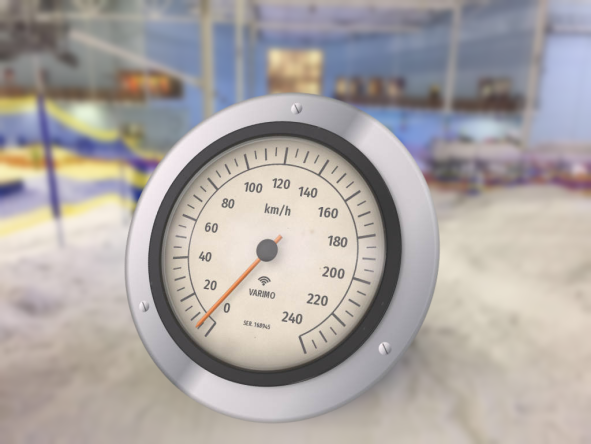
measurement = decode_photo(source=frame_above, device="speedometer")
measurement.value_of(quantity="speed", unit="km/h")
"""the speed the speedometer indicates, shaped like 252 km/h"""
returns 5 km/h
